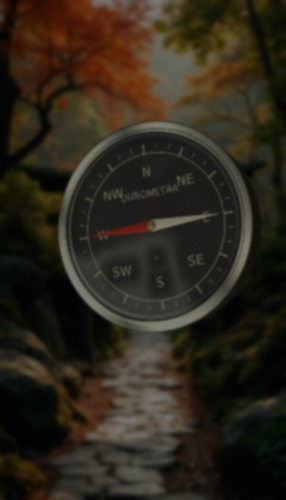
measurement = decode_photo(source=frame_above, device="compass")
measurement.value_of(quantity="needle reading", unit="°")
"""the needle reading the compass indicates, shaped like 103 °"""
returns 270 °
